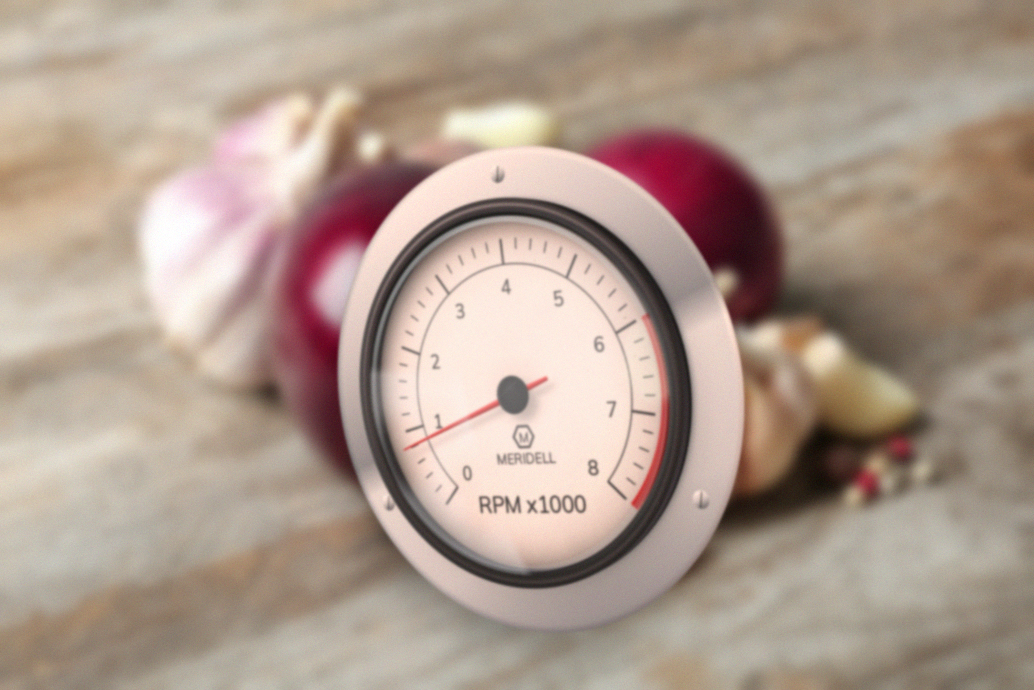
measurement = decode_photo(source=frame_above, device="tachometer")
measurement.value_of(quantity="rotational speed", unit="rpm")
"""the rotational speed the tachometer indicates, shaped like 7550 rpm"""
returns 800 rpm
